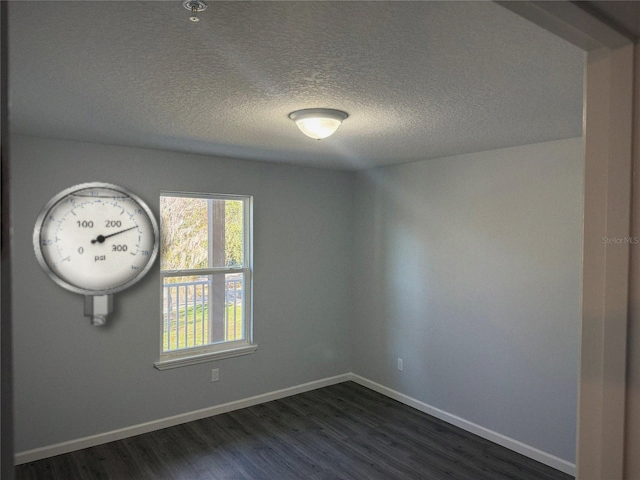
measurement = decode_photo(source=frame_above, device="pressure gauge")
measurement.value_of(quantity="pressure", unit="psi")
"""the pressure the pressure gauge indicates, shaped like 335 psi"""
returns 240 psi
